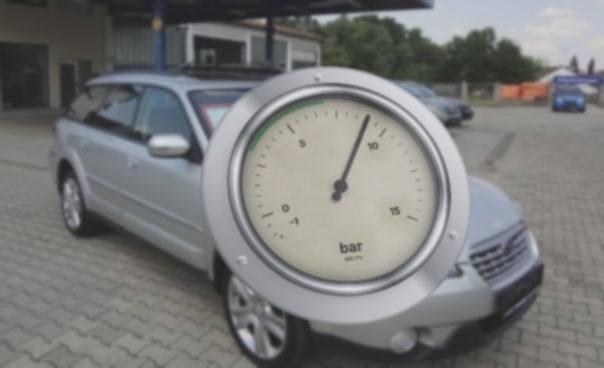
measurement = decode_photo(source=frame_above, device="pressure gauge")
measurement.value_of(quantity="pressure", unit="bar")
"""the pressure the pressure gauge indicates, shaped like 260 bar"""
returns 9 bar
